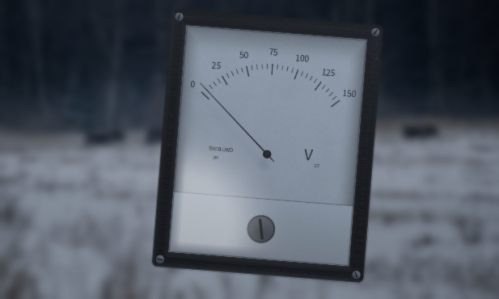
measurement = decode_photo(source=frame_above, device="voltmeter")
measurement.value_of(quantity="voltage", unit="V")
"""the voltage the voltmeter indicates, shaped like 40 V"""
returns 5 V
